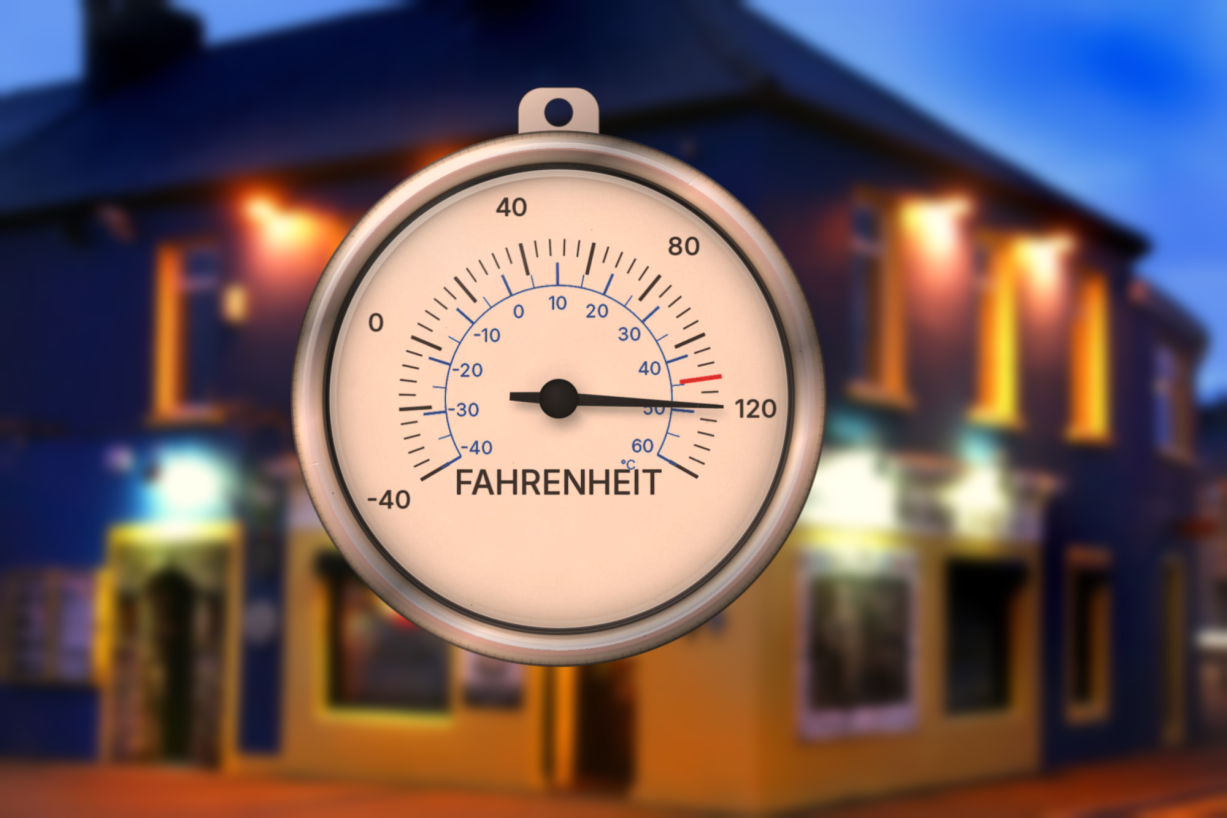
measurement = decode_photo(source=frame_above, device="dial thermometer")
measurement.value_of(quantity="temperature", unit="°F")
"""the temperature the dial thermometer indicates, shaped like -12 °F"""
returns 120 °F
